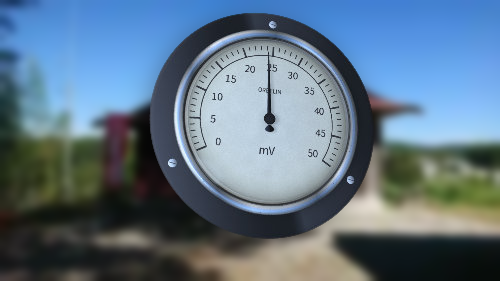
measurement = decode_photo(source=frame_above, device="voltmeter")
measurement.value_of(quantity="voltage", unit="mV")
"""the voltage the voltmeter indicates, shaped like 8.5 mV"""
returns 24 mV
